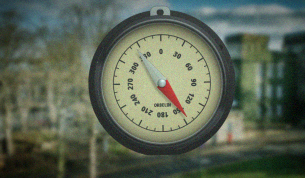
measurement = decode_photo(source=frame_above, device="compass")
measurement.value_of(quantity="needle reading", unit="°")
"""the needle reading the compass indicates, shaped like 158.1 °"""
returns 145 °
